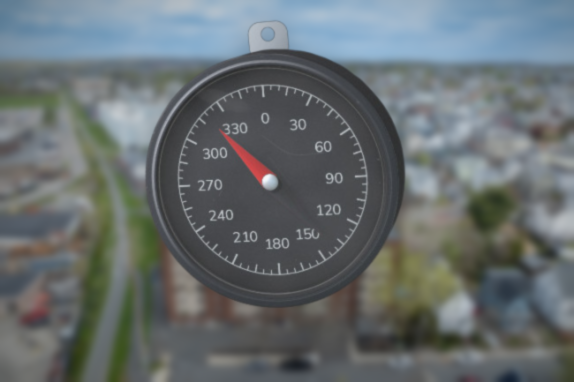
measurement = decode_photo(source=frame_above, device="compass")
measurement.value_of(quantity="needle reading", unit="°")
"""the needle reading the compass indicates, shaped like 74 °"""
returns 320 °
